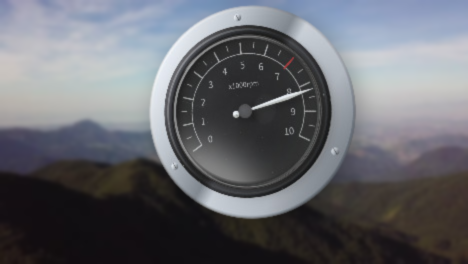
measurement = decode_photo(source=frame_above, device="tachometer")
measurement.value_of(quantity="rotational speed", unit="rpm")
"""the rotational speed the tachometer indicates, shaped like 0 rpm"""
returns 8250 rpm
